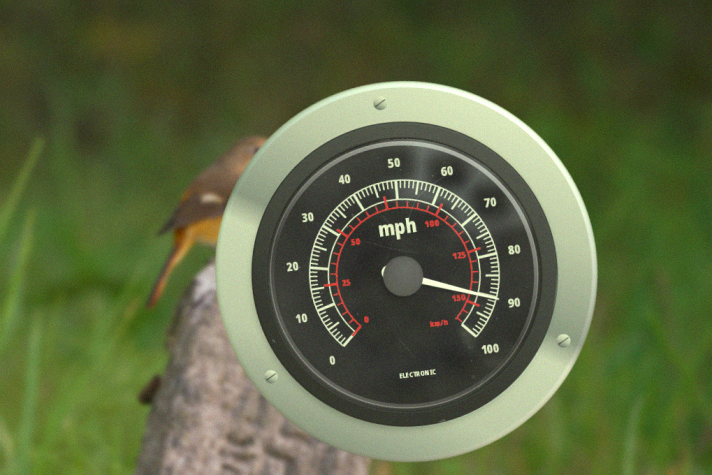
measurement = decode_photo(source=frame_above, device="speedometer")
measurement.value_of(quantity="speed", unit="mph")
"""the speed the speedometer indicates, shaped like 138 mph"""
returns 90 mph
